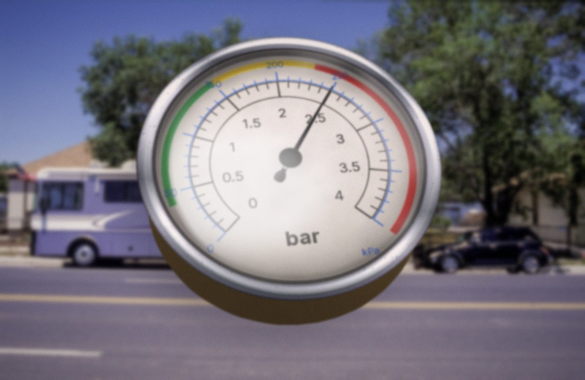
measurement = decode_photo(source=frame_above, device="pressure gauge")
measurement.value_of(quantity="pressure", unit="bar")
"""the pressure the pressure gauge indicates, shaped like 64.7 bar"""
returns 2.5 bar
